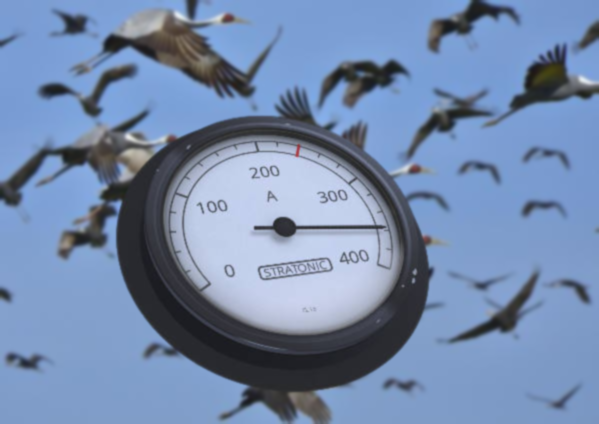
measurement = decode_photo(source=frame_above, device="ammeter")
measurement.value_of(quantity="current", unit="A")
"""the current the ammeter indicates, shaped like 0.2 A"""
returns 360 A
